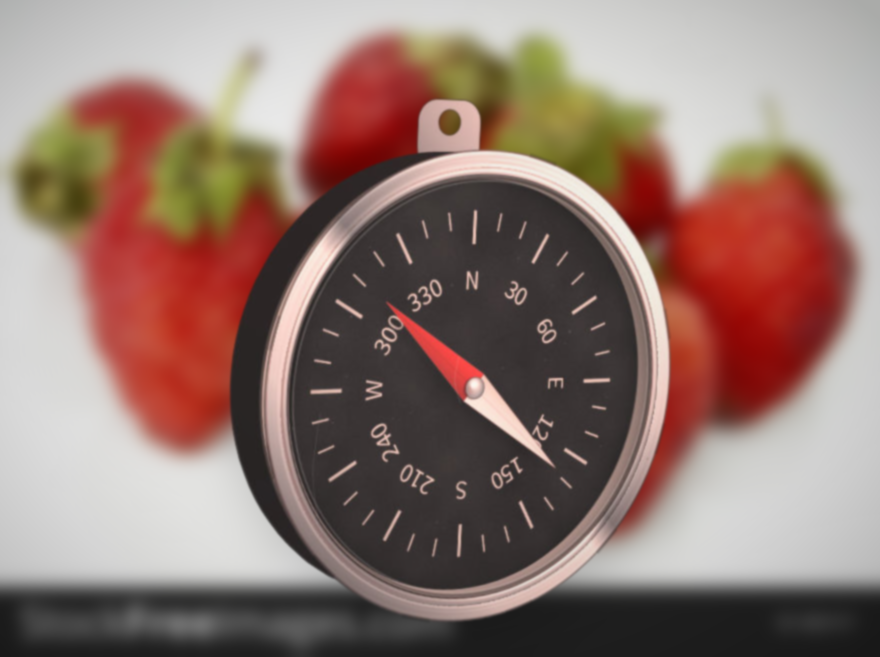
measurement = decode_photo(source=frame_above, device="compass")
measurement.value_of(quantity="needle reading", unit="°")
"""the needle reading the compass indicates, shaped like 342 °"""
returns 310 °
